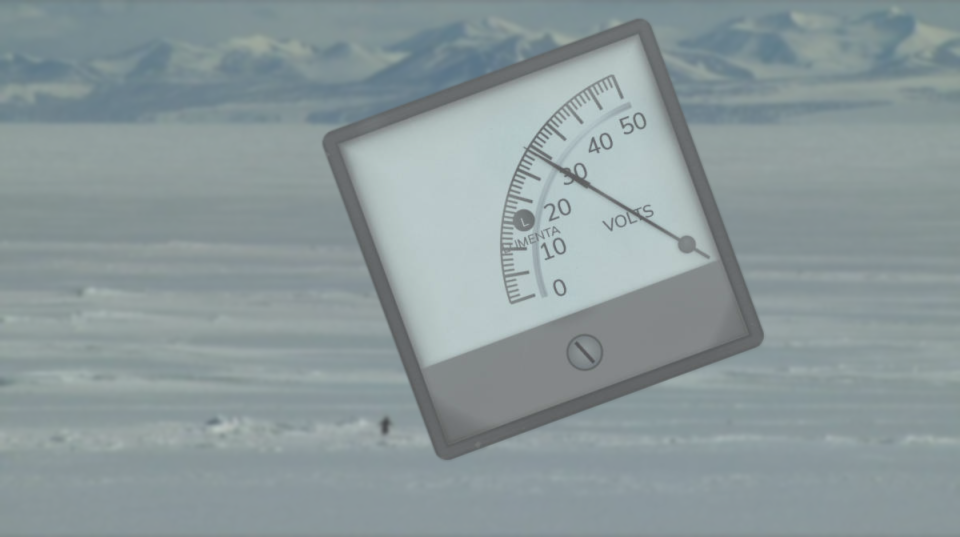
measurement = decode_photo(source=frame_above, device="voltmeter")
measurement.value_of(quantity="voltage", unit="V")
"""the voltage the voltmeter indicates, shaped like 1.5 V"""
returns 29 V
